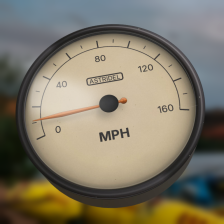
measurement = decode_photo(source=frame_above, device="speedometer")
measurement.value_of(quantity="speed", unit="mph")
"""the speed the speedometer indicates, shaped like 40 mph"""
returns 10 mph
